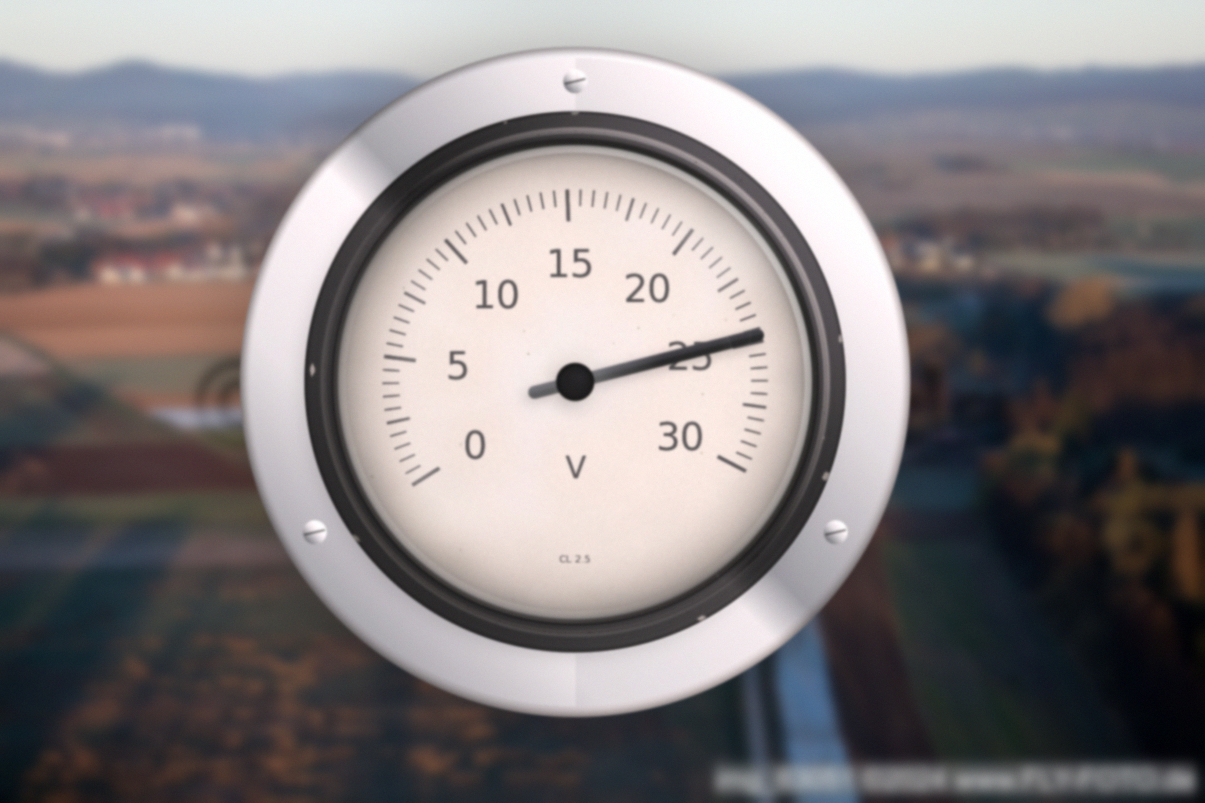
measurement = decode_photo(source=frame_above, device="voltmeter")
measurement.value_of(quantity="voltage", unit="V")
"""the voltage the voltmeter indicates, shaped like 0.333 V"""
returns 24.75 V
